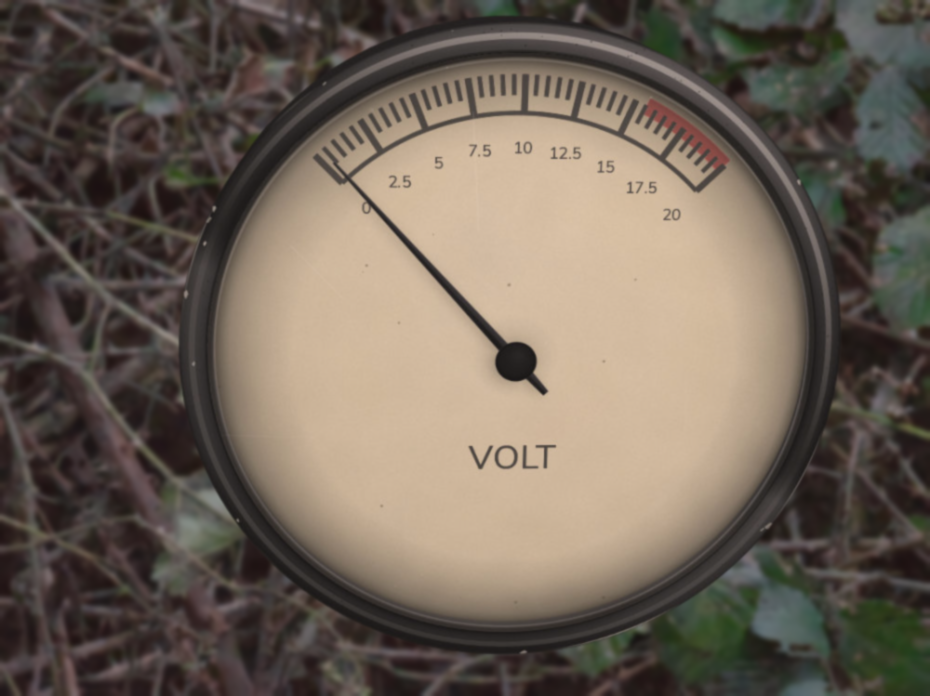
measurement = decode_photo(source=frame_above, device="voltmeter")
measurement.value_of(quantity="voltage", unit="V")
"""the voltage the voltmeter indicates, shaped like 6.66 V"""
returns 0.5 V
